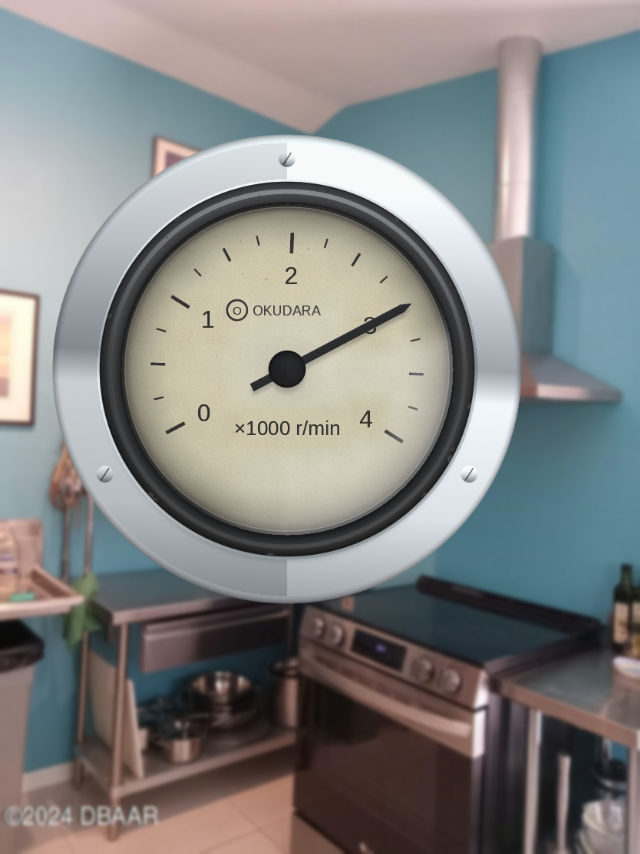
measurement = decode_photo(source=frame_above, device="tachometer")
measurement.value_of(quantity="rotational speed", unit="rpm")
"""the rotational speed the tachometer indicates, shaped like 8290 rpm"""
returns 3000 rpm
